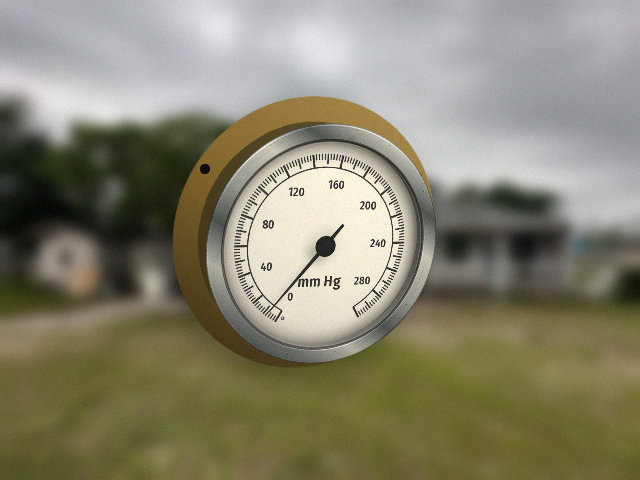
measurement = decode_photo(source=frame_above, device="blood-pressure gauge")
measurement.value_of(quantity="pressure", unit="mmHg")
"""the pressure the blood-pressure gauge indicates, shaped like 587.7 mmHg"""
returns 10 mmHg
